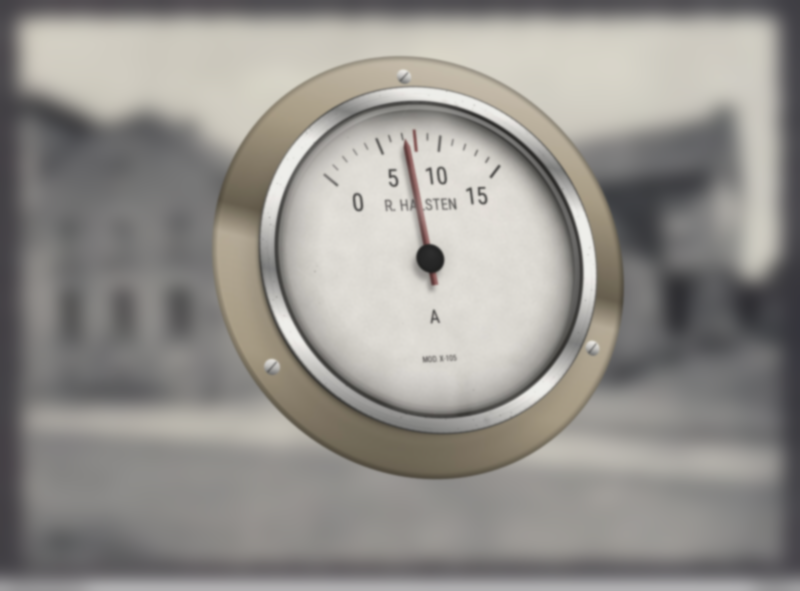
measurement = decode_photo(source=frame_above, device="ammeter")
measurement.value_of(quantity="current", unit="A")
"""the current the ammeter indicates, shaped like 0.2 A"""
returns 7 A
